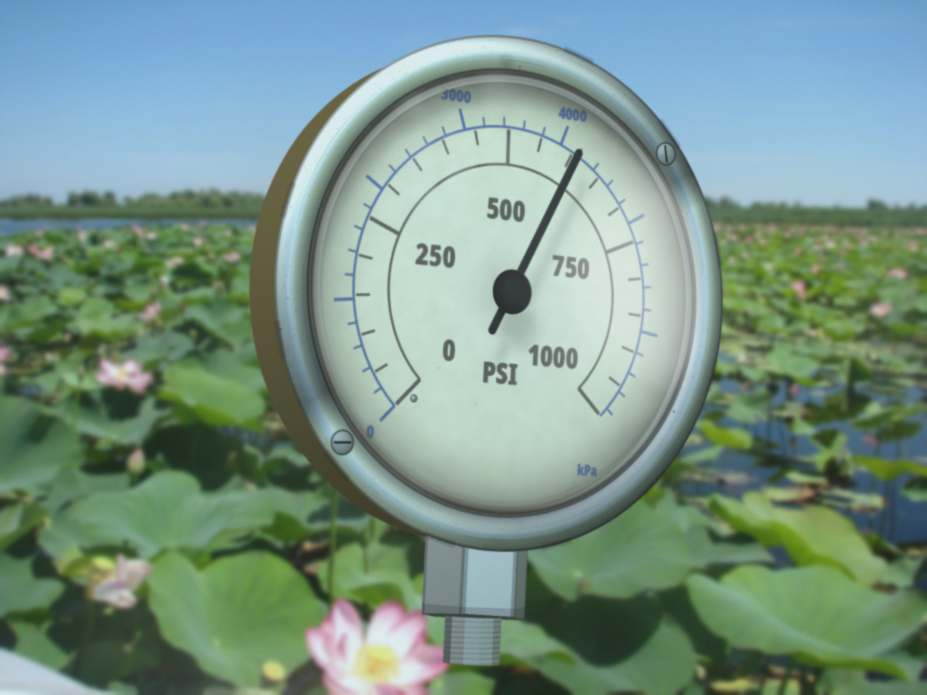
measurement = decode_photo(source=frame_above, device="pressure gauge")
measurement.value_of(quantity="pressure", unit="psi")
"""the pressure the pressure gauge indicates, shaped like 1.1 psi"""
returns 600 psi
